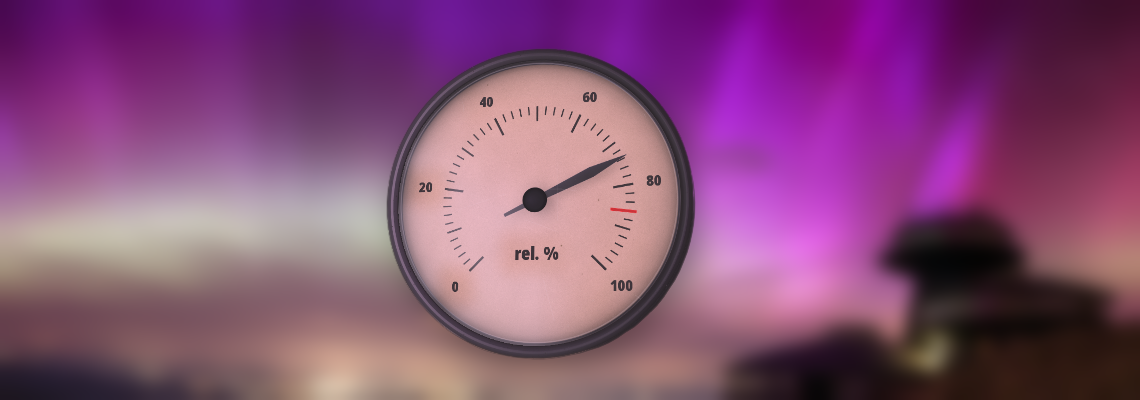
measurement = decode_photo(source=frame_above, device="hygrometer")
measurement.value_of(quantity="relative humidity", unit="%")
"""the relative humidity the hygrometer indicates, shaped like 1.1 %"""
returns 74 %
